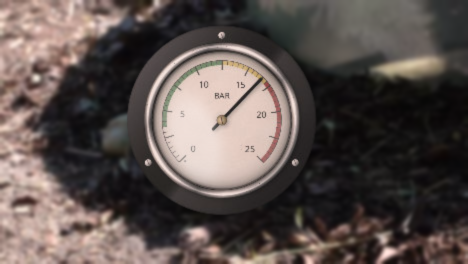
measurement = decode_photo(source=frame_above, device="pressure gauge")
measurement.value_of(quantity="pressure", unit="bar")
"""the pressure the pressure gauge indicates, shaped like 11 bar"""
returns 16.5 bar
